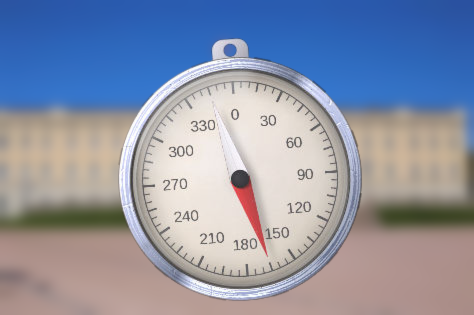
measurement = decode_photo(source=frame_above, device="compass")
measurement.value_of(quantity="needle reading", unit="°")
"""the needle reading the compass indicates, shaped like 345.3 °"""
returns 165 °
